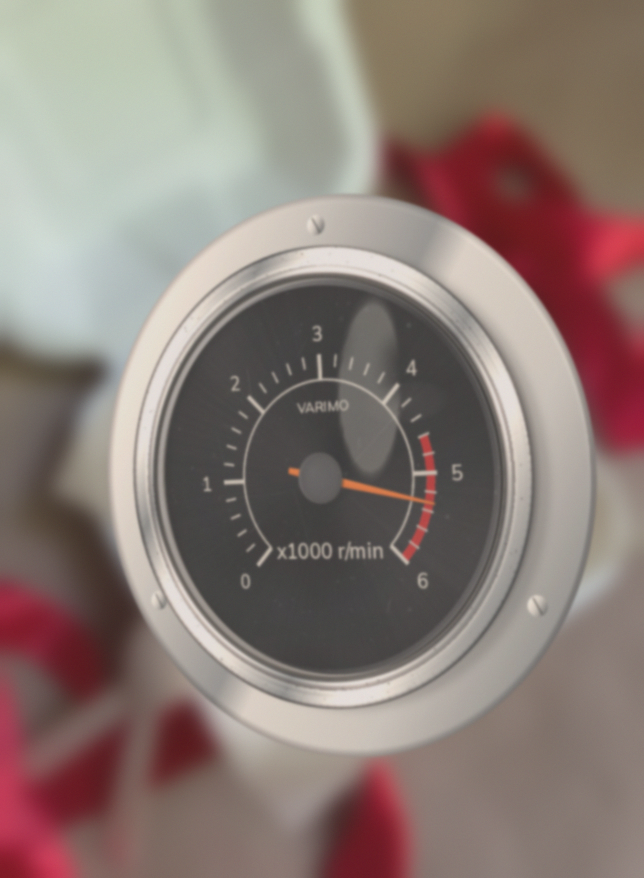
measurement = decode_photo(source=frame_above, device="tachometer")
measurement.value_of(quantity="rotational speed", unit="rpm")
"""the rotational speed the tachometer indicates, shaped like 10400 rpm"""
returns 5300 rpm
